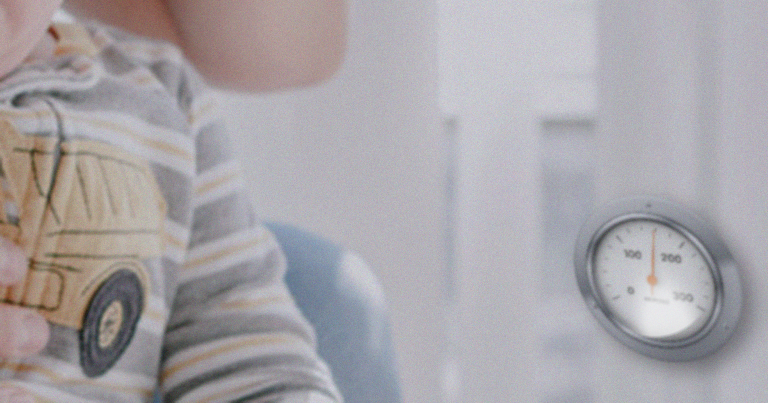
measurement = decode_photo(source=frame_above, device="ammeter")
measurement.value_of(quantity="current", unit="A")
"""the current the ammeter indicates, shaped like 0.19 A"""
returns 160 A
